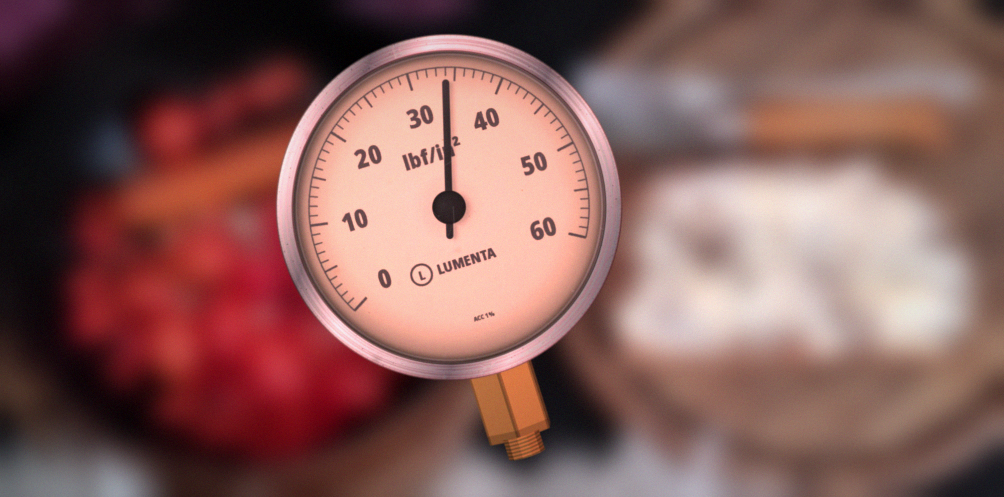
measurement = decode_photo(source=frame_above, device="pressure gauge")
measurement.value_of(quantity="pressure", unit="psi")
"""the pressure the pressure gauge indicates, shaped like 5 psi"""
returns 34 psi
